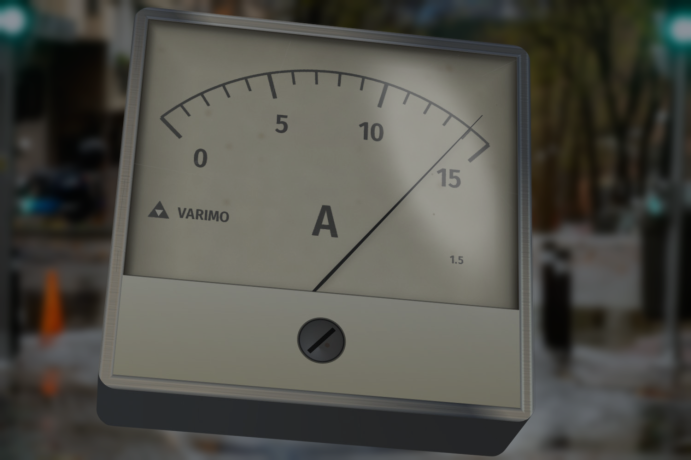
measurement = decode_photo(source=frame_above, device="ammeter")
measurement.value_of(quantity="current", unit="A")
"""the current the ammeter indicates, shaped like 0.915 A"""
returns 14 A
